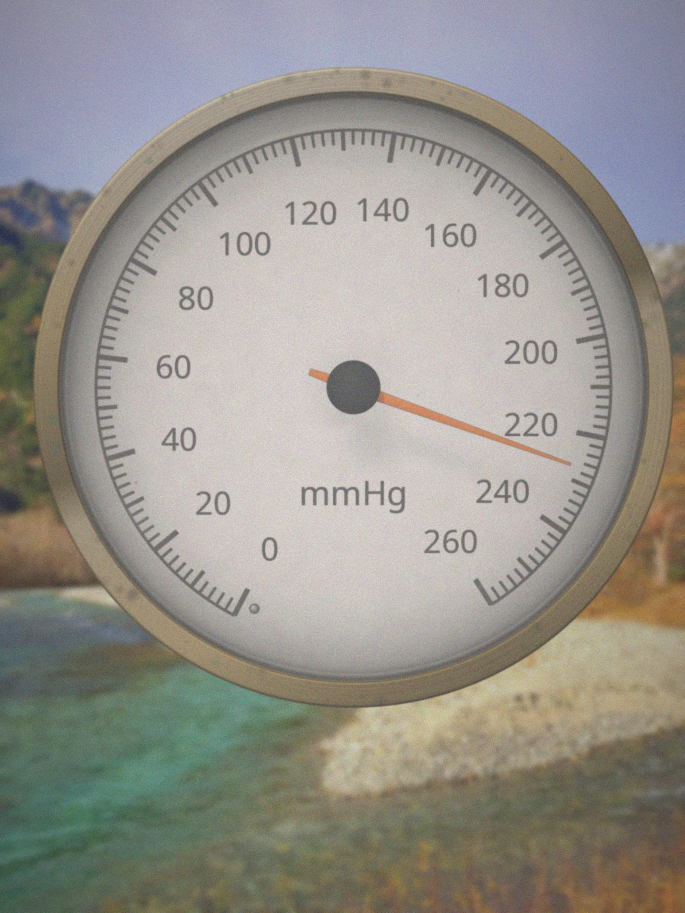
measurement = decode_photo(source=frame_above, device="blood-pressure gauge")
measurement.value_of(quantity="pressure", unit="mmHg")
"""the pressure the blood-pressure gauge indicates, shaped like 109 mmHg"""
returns 227 mmHg
